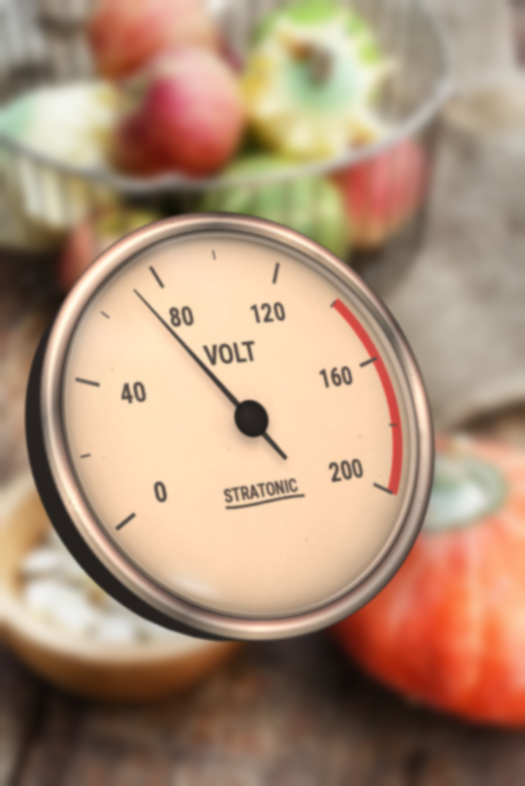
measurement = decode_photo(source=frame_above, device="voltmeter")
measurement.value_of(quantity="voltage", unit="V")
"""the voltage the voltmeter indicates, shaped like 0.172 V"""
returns 70 V
